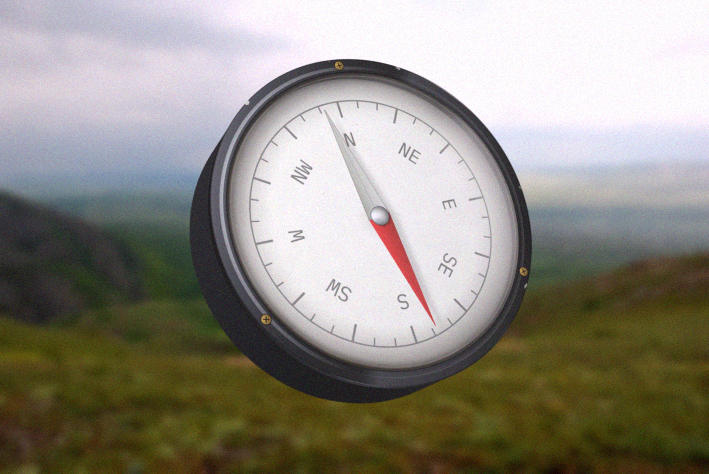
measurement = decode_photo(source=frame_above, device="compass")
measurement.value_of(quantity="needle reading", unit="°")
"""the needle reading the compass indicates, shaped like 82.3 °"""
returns 170 °
